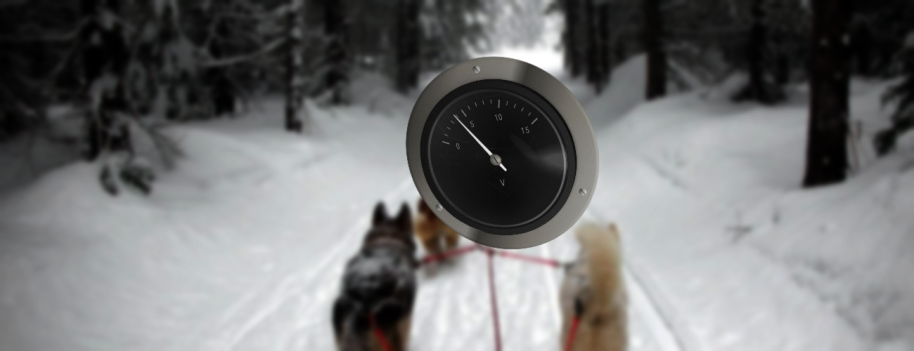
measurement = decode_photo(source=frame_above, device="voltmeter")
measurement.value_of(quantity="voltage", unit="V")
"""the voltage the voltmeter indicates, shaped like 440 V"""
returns 4 V
